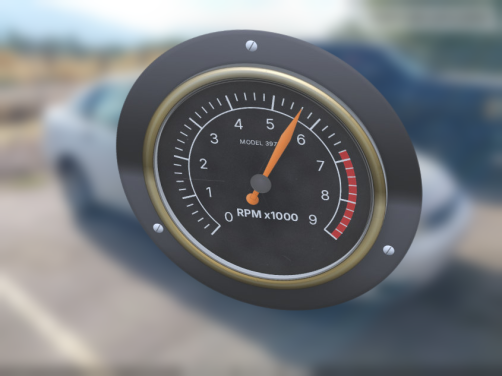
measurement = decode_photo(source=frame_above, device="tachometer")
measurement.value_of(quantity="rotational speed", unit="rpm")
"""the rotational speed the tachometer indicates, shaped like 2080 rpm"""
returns 5600 rpm
